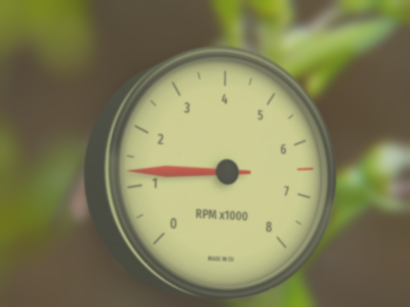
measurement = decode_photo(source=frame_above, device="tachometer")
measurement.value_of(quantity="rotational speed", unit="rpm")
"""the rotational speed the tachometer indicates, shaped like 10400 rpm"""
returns 1250 rpm
